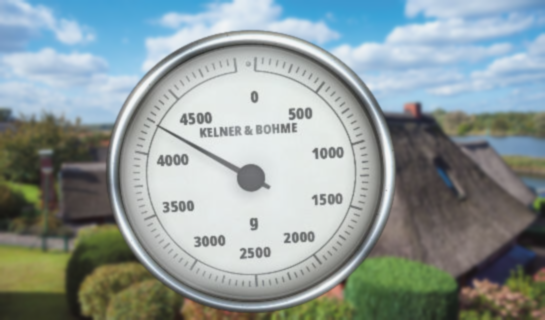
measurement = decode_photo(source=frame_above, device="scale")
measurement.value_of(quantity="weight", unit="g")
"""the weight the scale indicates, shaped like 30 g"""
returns 4250 g
